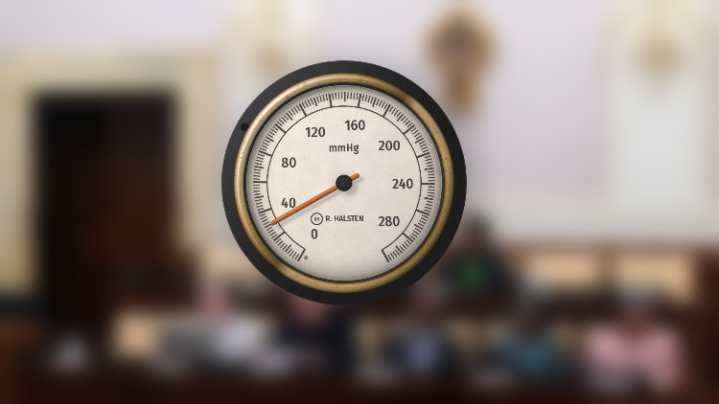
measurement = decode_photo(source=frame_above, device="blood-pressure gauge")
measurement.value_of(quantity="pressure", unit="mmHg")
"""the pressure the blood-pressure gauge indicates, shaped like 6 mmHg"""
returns 30 mmHg
